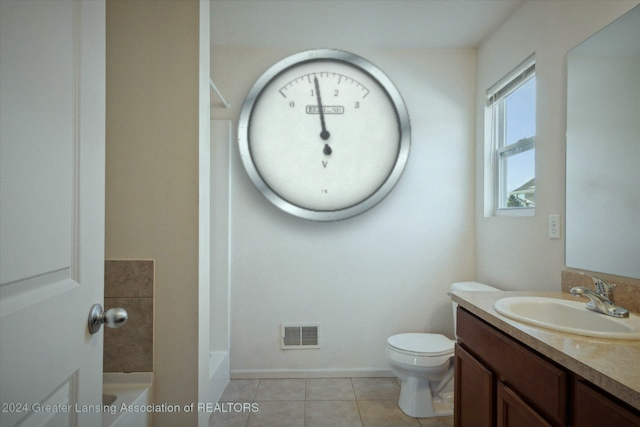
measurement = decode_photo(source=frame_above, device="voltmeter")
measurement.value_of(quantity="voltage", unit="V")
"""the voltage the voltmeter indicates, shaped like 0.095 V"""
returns 1.2 V
